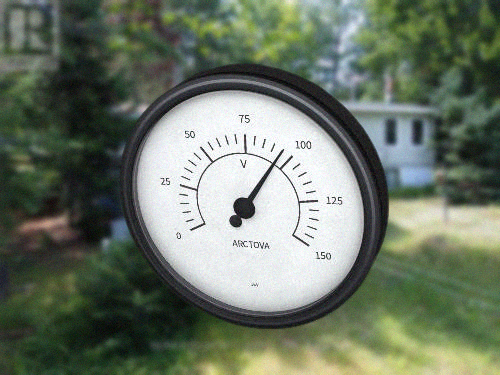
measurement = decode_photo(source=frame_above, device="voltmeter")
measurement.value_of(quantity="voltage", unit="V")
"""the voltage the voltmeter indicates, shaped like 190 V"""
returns 95 V
